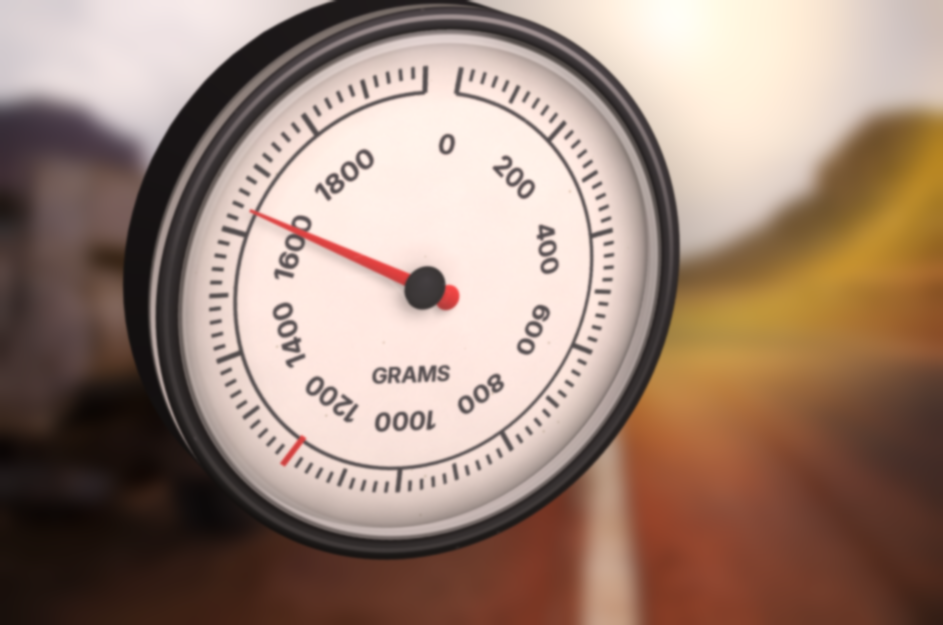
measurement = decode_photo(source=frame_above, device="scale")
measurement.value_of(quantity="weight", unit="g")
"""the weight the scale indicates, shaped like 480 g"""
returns 1640 g
